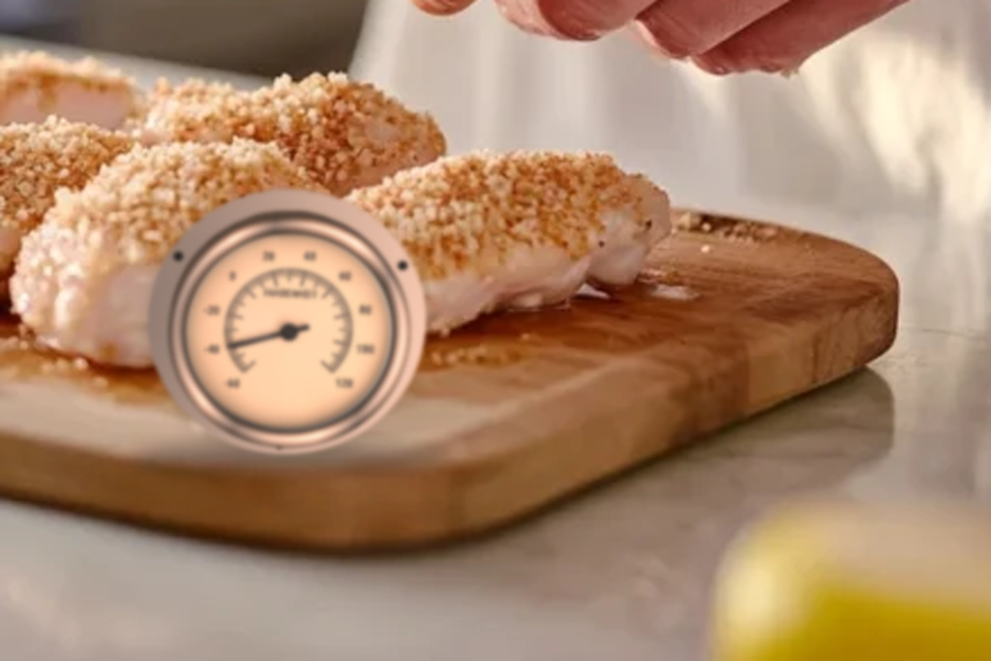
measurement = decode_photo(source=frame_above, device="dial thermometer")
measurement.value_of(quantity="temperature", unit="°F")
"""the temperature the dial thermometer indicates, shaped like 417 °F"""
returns -40 °F
